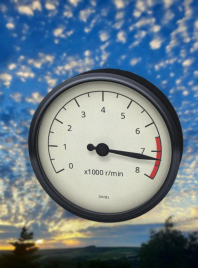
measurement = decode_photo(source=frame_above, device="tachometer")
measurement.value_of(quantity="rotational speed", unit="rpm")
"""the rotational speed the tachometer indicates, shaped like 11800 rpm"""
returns 7250 rpm
